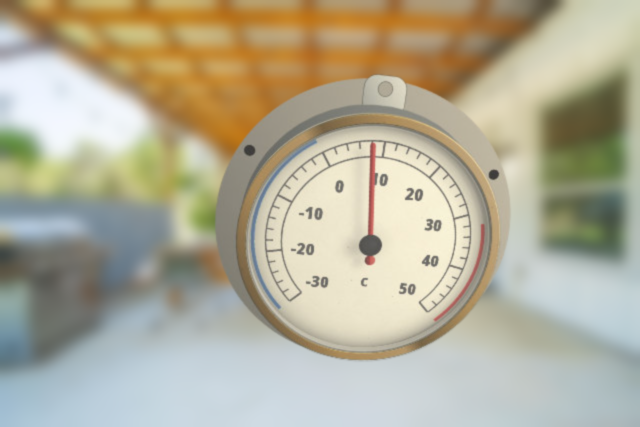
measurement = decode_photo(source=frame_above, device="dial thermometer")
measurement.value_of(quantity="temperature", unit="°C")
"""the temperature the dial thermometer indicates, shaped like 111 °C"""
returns 8 °C
